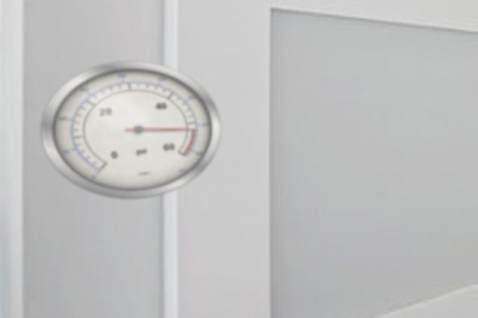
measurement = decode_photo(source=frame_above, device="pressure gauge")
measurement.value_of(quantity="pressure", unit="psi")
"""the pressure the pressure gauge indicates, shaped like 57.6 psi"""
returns 52 psi
